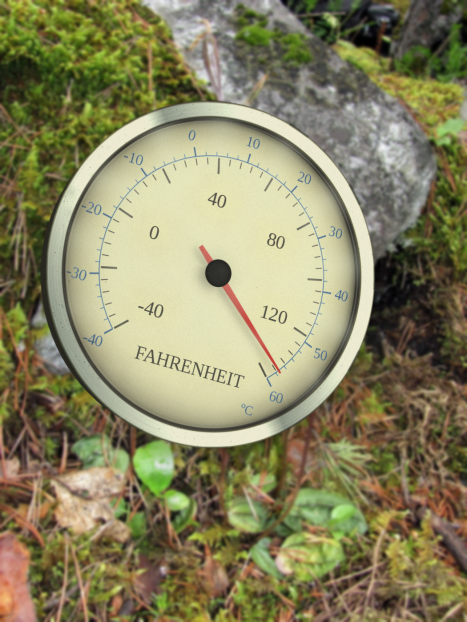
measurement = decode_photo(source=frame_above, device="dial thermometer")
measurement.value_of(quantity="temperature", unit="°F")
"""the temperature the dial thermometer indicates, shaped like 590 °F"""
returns 136 °F
